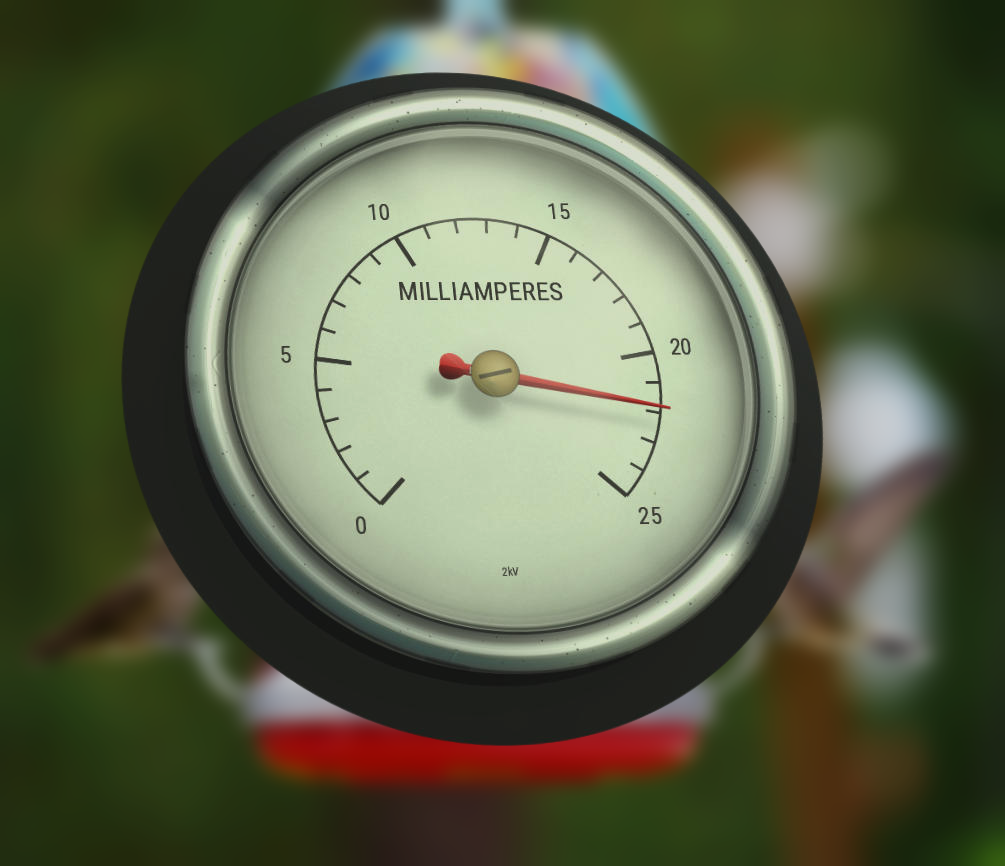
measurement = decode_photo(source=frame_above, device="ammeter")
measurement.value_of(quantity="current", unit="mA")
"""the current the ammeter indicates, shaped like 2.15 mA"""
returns 22 mA
